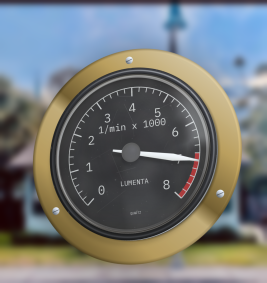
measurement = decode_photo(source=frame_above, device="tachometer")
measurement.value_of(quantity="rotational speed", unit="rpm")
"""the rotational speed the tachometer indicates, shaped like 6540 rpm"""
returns 7000 rpm
